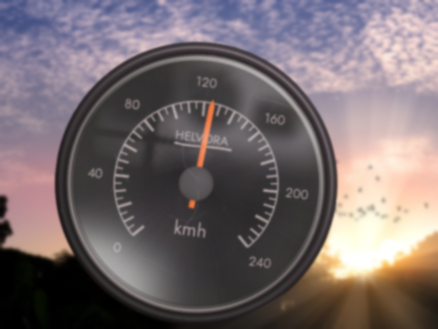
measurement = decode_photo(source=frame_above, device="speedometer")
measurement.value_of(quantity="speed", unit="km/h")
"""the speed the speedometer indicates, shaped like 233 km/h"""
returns 125 km/h
